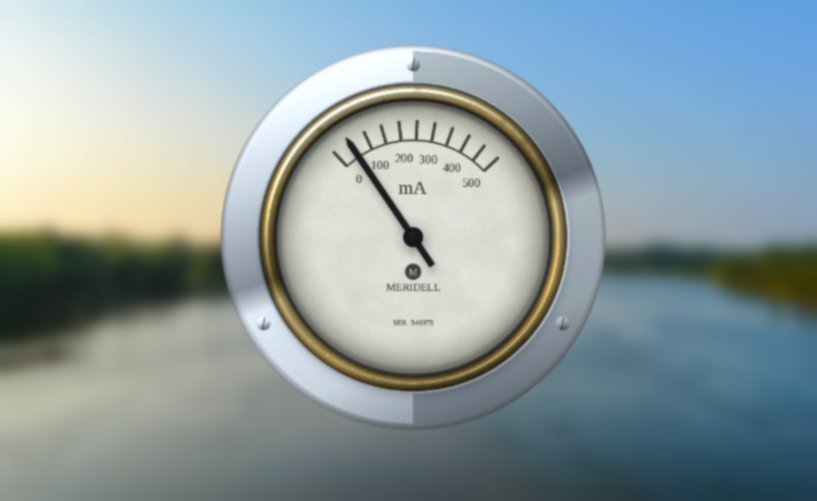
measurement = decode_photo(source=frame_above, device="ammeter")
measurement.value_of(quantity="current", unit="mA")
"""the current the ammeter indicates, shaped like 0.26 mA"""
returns 50 mA
